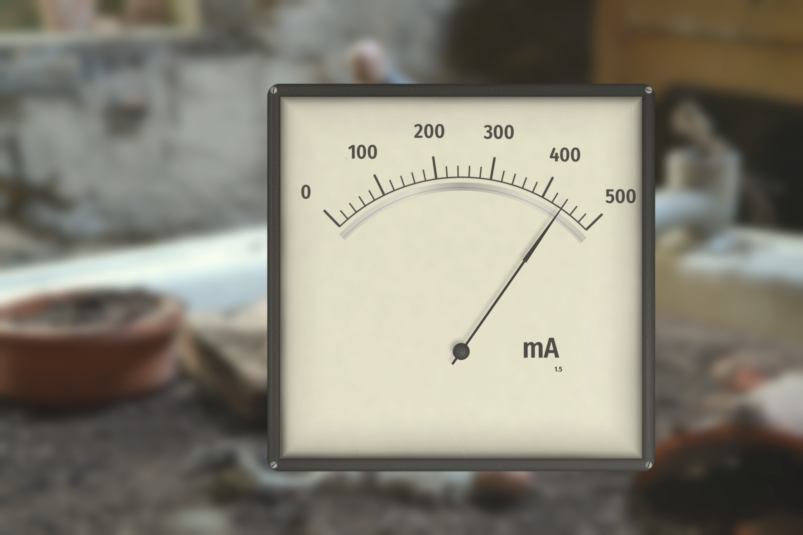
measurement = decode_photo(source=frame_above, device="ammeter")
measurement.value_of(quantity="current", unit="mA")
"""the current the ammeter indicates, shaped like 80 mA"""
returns 440 mA
